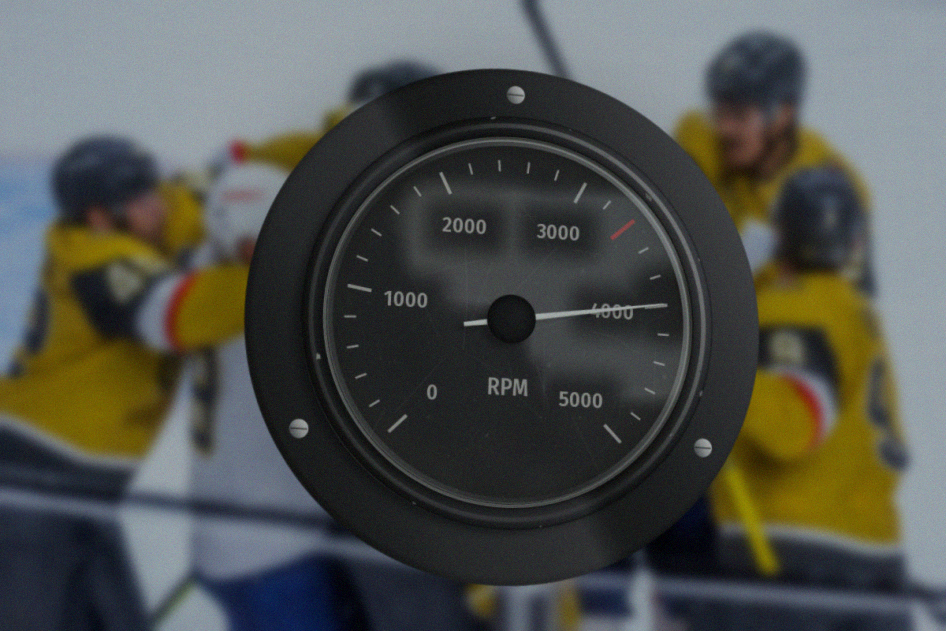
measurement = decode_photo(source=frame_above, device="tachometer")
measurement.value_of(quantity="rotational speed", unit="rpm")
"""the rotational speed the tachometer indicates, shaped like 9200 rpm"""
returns 4000 rpm
